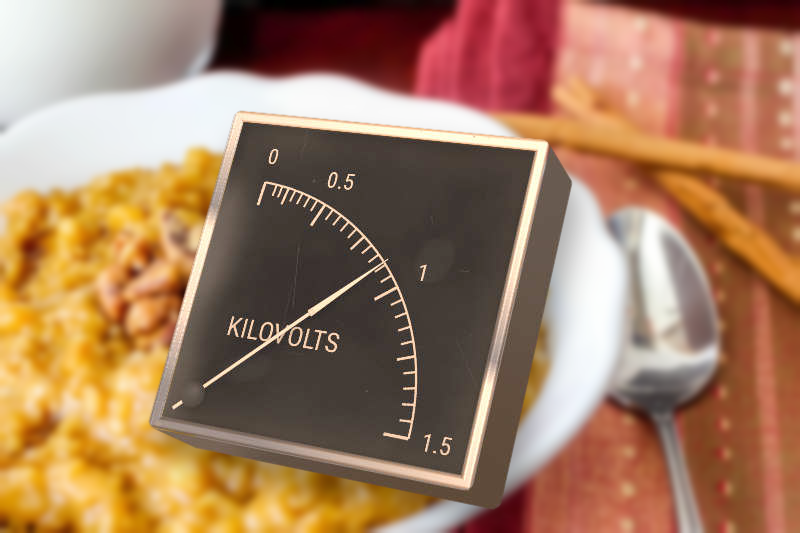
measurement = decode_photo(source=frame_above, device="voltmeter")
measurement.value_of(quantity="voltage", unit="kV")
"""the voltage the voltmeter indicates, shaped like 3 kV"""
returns 0.9 kV
